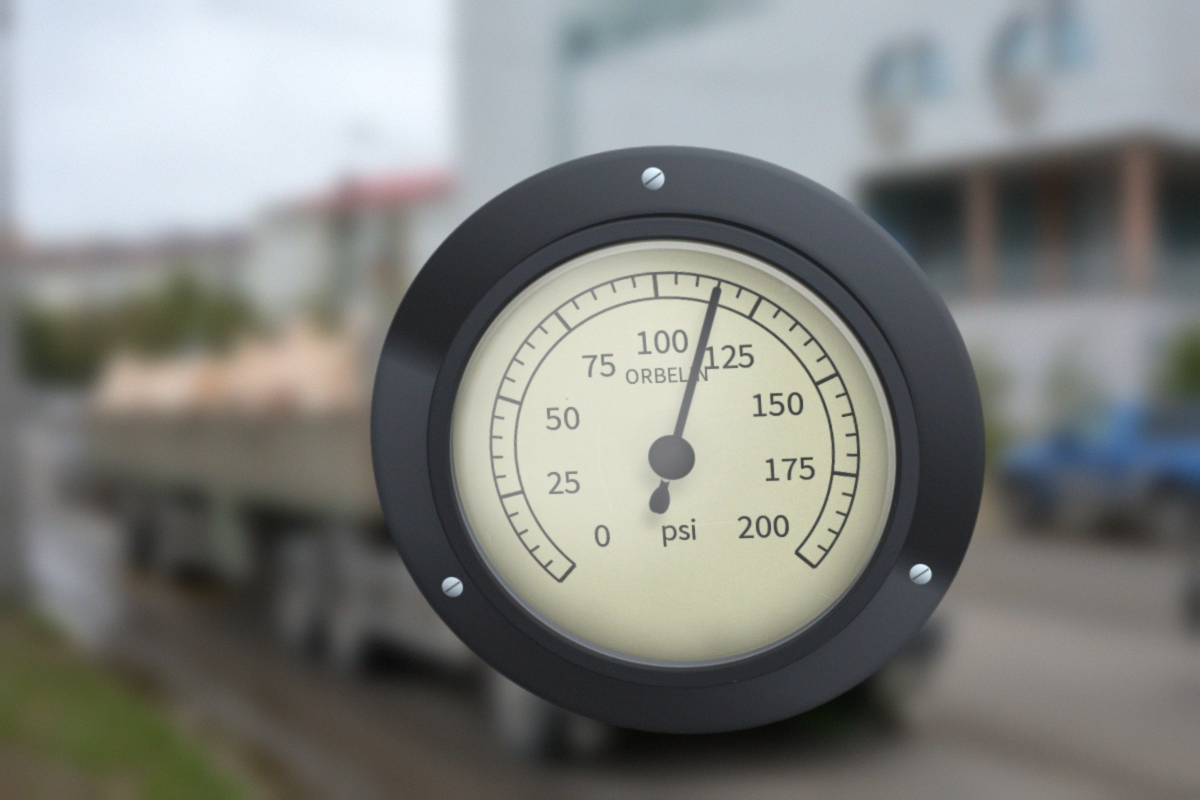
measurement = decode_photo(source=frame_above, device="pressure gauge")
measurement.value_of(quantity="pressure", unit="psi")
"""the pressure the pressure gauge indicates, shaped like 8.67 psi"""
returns 115 psi
